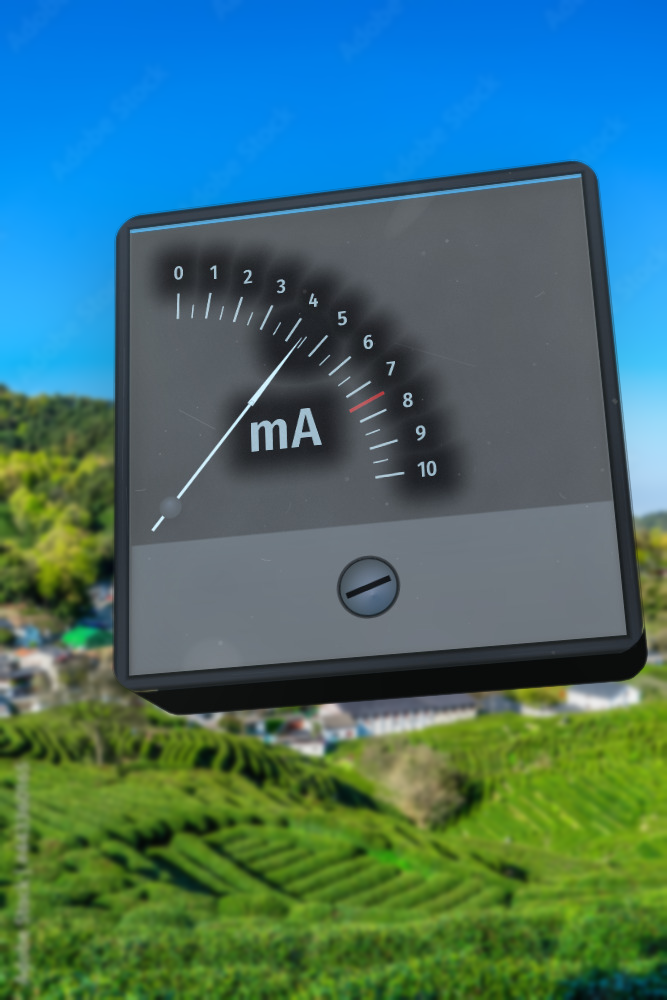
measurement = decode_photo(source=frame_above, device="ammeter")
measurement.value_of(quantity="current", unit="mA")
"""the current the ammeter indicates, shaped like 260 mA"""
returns 4.5 mA
